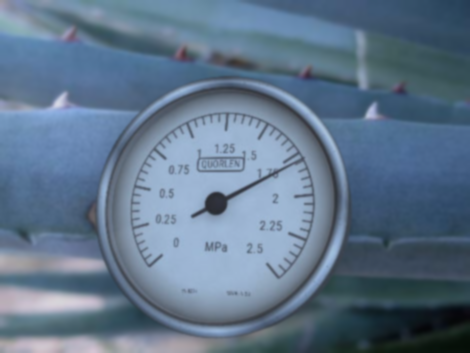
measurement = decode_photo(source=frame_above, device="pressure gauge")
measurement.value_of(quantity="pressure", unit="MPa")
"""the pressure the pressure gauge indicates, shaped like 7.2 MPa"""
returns 1.8 MPa
